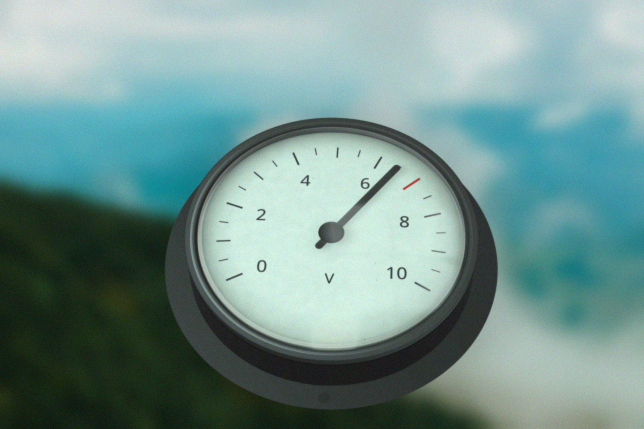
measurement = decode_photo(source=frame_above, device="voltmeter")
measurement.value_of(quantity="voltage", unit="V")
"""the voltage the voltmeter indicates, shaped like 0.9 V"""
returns 6.5 V
